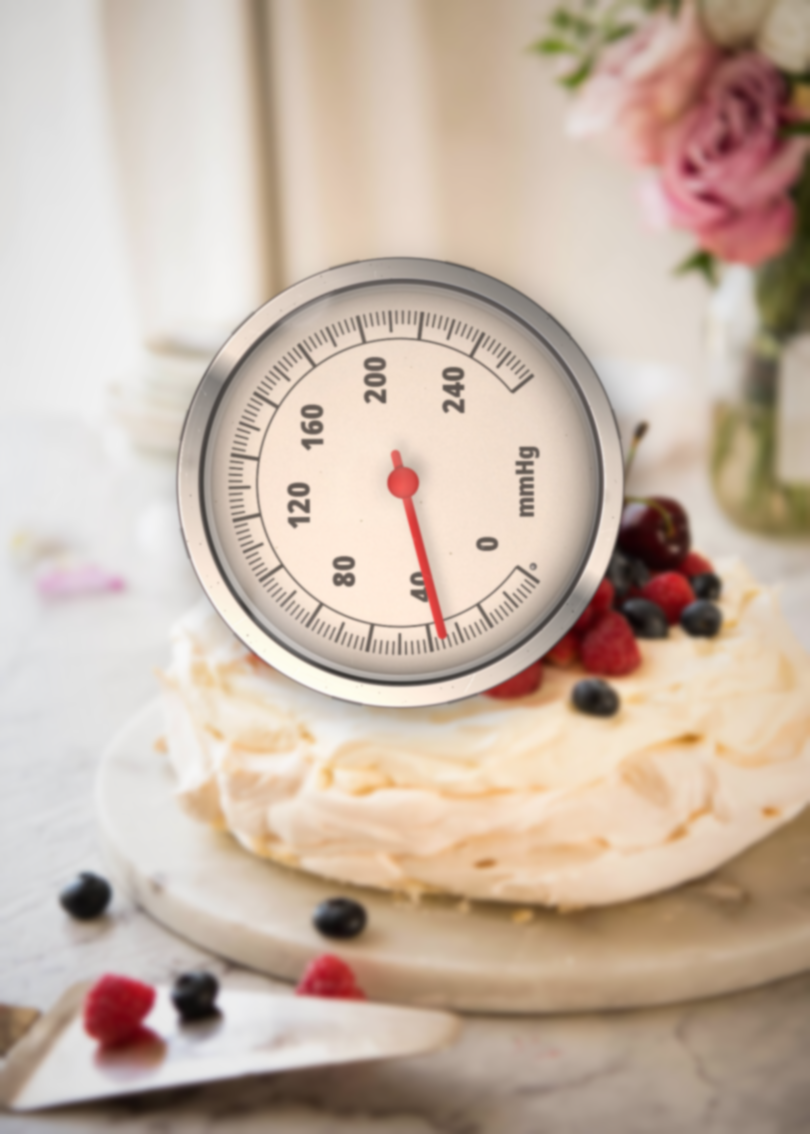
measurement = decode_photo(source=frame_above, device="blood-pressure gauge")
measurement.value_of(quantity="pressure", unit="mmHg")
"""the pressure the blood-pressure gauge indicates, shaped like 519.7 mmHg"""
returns 36 mmHg
